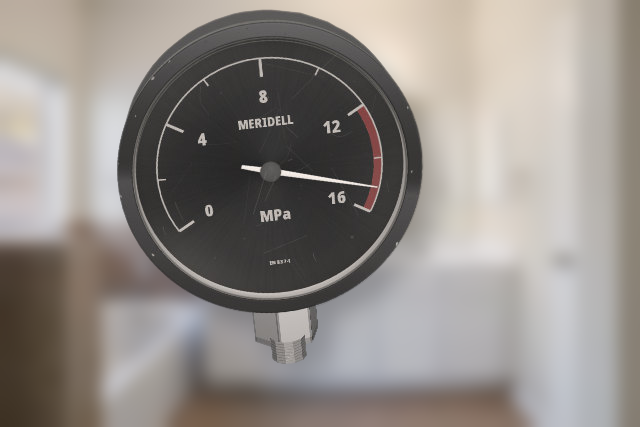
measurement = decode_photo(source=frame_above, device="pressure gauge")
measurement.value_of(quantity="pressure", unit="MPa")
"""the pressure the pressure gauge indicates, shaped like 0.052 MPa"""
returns 15 MPa
